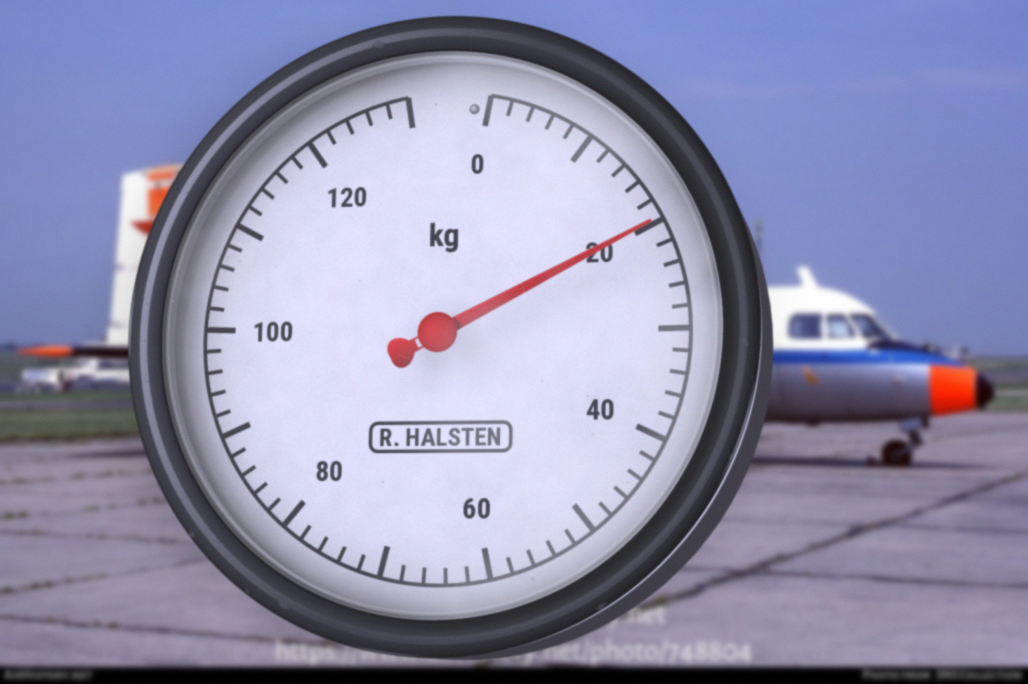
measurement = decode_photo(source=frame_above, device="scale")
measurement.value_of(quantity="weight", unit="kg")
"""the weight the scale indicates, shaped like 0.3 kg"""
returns 20 kg
